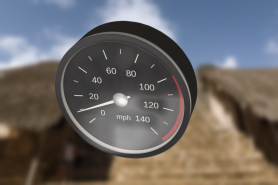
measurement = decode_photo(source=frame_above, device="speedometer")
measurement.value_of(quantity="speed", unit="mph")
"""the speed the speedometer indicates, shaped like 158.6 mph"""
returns 10 mph
